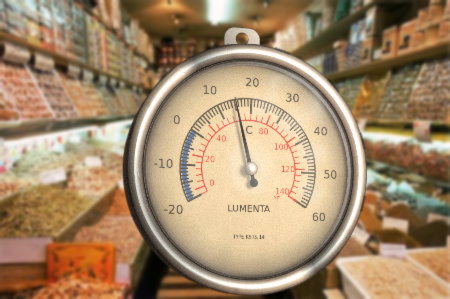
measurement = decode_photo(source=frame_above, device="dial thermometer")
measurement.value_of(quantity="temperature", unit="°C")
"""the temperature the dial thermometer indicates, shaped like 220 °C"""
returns 15 °C
